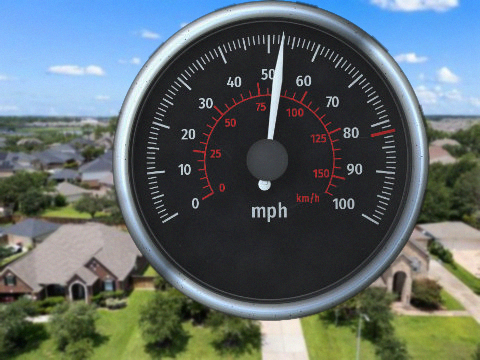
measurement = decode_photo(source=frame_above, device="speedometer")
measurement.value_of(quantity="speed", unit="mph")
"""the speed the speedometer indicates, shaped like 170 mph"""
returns 53 mph
